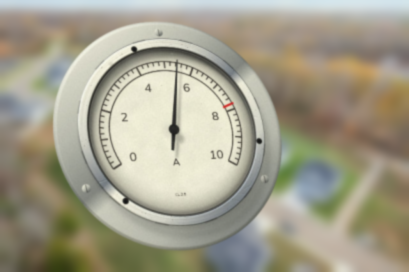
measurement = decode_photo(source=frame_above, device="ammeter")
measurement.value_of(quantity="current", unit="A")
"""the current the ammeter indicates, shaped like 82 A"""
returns 5.4 A
